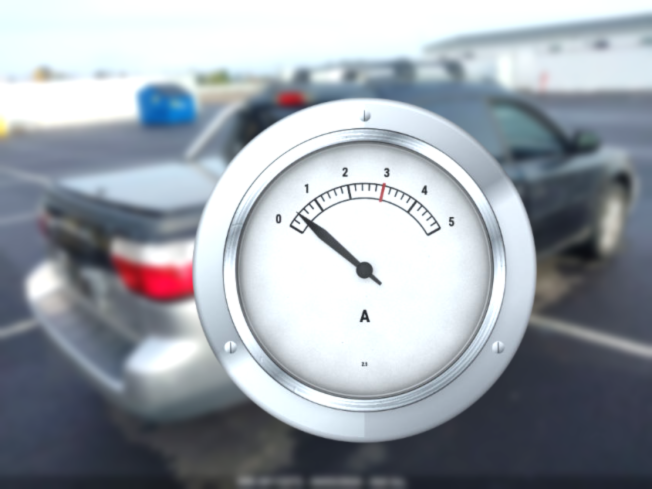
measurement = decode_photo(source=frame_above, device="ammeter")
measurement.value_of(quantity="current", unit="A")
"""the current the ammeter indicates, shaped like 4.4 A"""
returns 0.4 A
